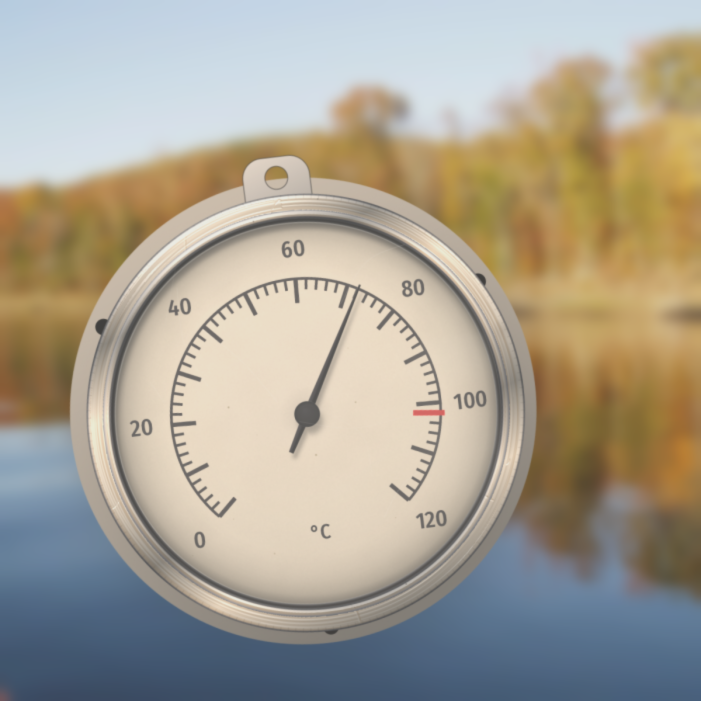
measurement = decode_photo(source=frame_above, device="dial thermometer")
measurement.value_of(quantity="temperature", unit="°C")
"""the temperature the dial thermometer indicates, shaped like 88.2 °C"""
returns 72 °C
